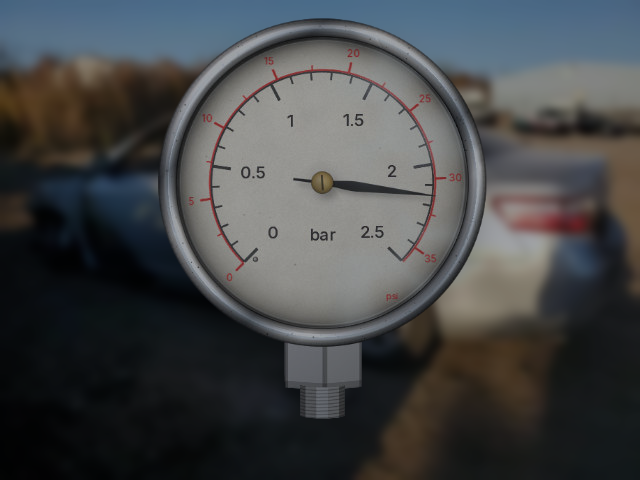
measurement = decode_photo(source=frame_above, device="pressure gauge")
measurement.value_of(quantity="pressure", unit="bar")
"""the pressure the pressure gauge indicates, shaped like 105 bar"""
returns 2.15 bar
